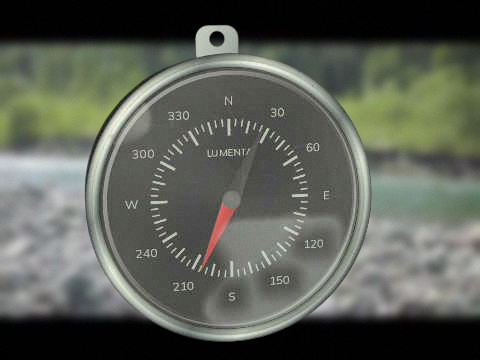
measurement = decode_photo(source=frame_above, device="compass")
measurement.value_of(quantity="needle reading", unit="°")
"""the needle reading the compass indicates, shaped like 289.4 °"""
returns 205 °
